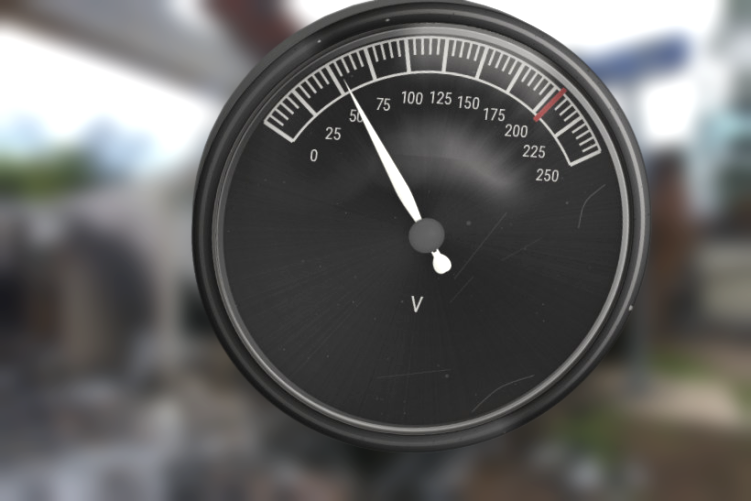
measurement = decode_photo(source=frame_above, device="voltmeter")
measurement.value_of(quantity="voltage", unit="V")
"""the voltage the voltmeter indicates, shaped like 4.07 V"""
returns 55 V
